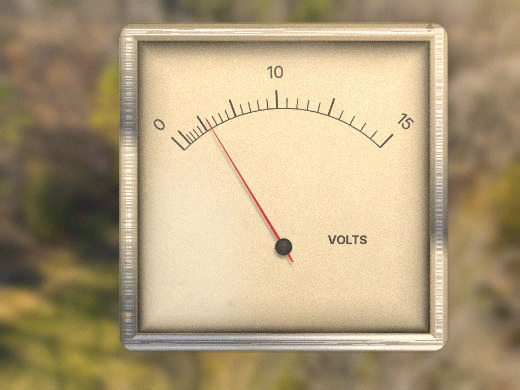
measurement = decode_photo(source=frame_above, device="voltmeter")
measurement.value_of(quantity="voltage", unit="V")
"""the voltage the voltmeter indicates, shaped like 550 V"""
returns 5.5 V
